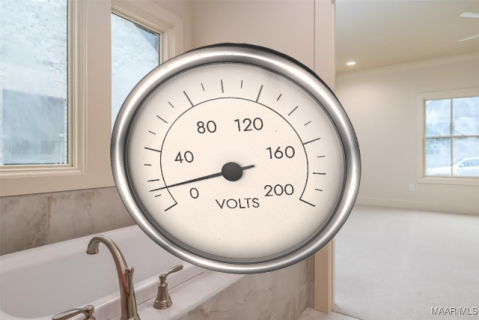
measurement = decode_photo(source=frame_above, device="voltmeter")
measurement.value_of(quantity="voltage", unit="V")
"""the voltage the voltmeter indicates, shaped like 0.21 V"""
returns 15 V
